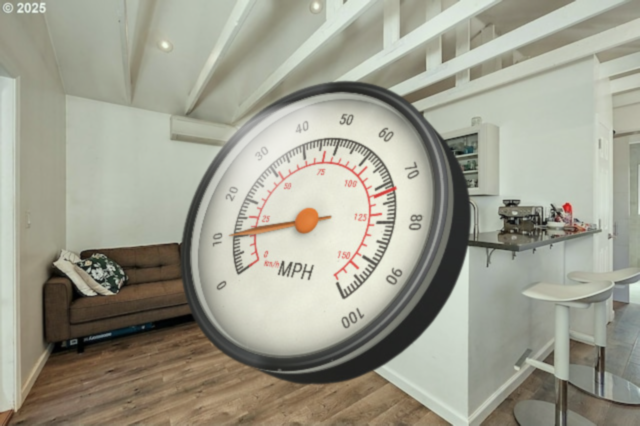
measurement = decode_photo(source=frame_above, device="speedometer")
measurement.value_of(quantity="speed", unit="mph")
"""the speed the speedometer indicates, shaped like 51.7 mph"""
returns 10 mph
